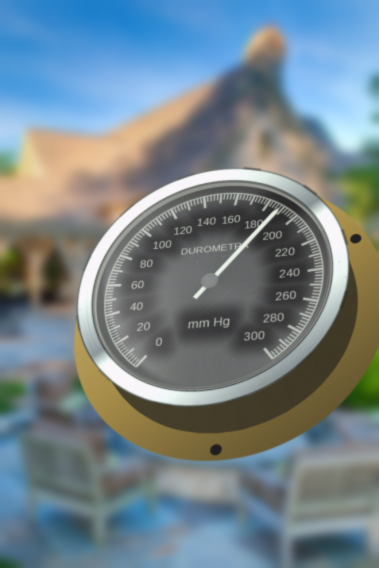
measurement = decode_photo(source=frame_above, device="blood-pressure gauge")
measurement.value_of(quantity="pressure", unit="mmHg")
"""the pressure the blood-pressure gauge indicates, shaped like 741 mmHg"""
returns 190 mmHg
